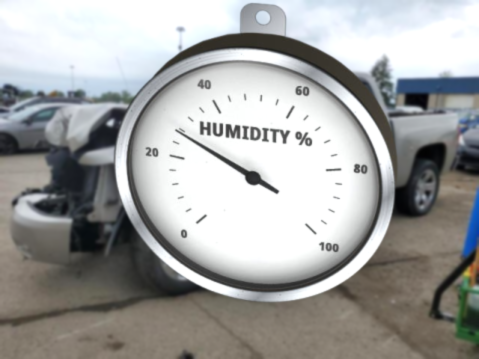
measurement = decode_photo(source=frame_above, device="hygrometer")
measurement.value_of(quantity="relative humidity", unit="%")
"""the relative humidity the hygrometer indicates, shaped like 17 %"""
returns 28 %
